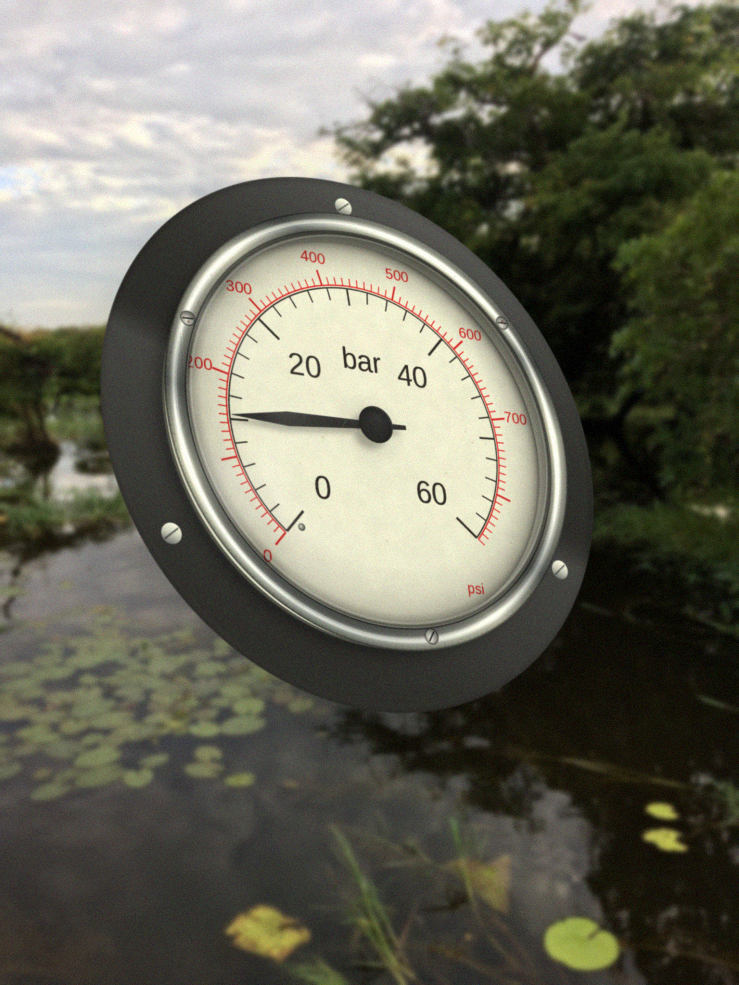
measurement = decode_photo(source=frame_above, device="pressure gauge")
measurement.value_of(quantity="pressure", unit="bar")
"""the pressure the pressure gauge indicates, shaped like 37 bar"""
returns 10 bar
